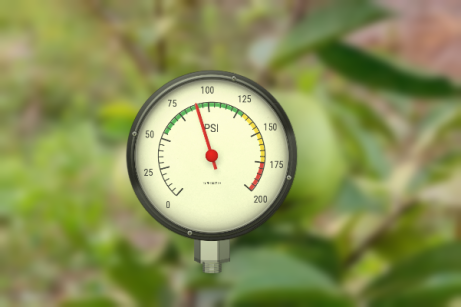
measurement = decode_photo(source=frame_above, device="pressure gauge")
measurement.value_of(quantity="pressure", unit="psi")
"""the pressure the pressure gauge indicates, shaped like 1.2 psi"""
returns 90 psi
